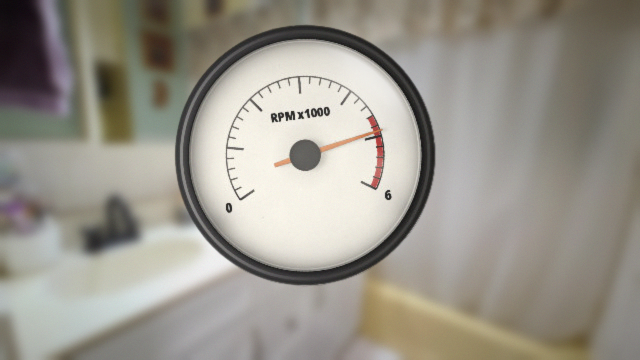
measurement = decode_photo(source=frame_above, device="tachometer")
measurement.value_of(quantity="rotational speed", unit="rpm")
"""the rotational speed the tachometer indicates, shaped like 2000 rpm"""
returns 4900 rpm
